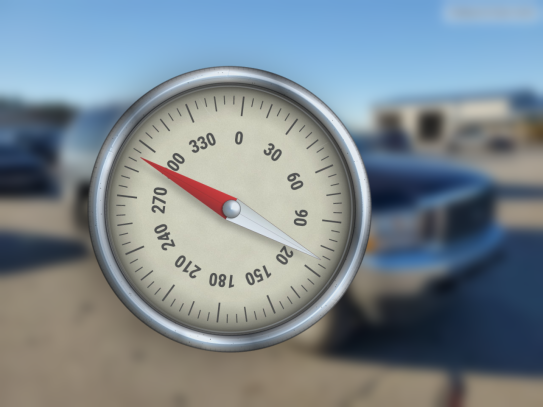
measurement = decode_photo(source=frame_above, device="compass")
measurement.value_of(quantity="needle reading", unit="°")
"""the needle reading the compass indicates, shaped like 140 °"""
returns 292.5 °
